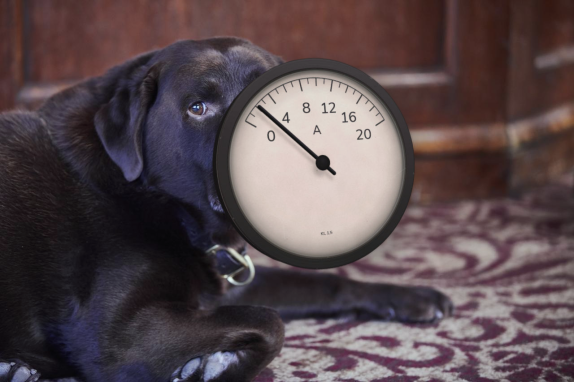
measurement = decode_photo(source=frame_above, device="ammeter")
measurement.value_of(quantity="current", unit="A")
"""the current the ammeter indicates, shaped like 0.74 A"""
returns 2 A
